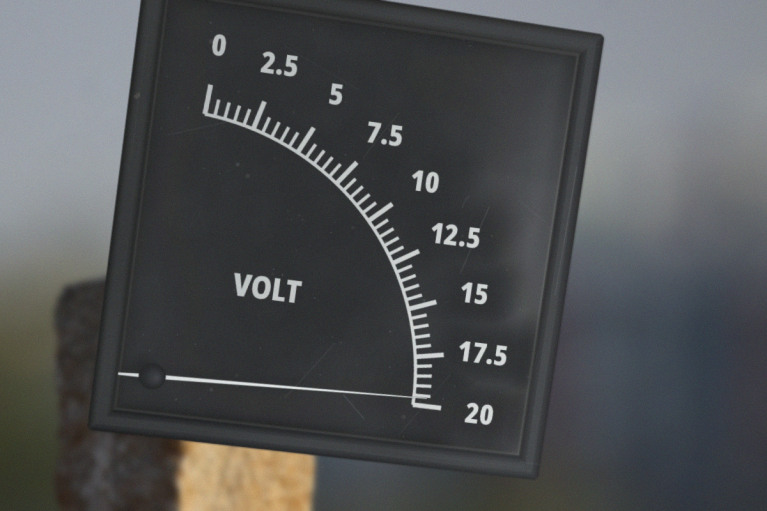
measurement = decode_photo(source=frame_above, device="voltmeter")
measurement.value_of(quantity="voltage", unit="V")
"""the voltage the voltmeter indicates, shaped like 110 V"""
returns 19.5 V
